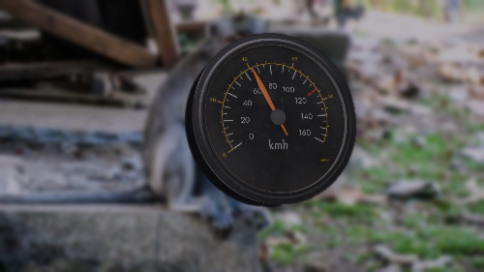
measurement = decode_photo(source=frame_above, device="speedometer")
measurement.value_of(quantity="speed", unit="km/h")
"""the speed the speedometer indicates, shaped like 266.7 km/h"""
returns 65 km/h
